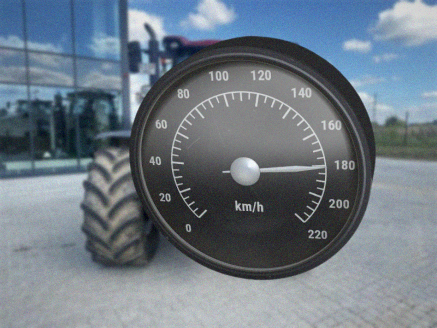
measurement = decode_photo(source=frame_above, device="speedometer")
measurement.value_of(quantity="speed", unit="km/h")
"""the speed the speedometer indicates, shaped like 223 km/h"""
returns 180 km/h
